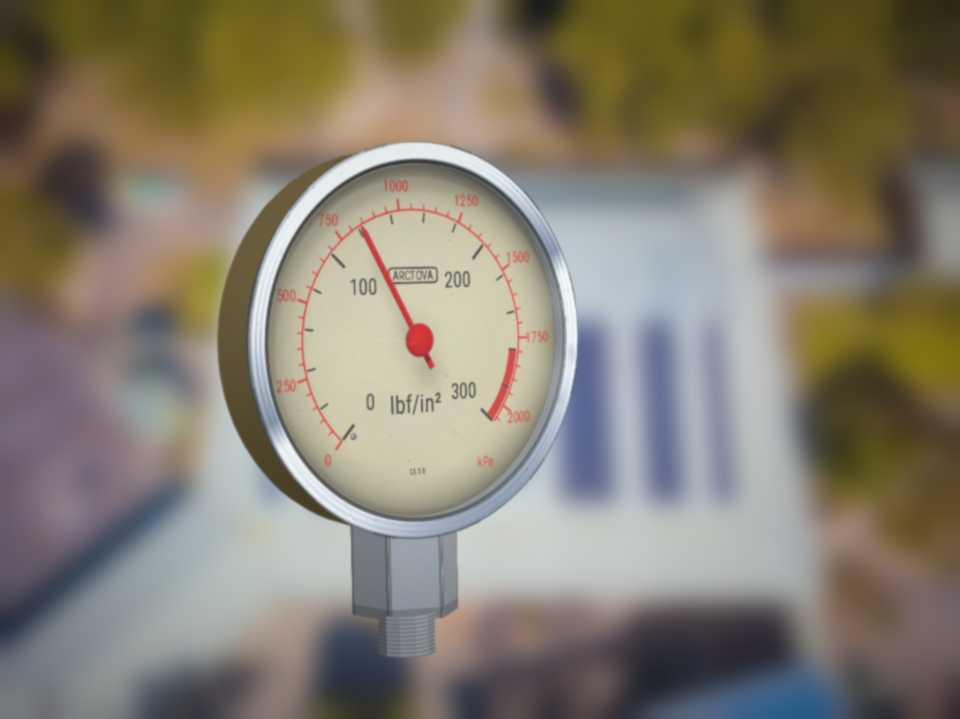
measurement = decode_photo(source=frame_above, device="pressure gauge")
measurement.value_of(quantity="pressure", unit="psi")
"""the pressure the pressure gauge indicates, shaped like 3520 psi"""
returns 120 psi
